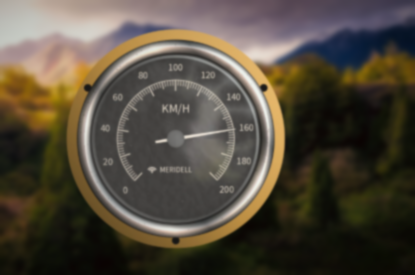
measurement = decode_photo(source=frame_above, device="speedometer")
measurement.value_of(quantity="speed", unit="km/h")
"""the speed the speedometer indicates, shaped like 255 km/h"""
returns 160 km/h
